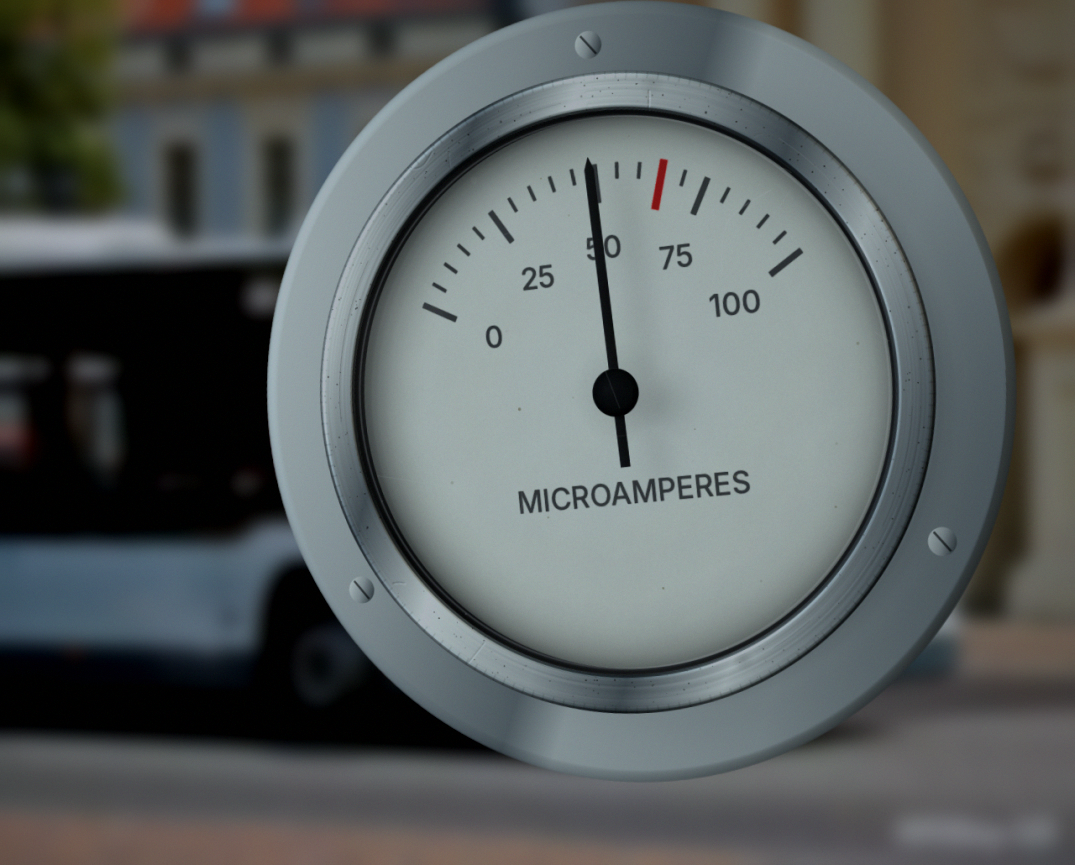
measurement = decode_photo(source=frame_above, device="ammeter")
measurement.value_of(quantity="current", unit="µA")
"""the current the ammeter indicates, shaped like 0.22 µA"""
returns 50 µA
